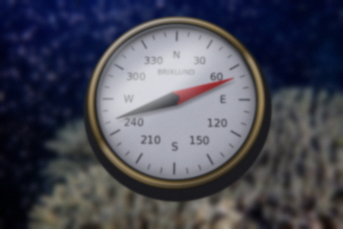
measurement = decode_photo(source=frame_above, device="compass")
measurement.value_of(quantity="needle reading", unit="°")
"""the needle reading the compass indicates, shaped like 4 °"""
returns 70 °
